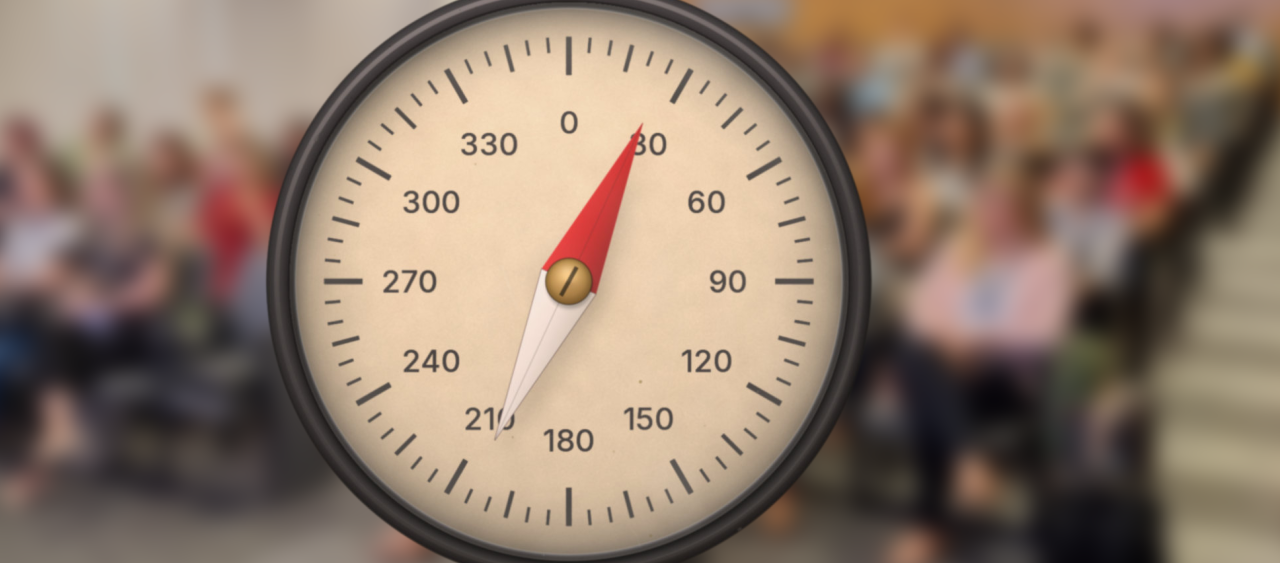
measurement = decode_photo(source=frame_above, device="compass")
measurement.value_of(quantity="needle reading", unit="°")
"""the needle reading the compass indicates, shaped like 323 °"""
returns 25 °
